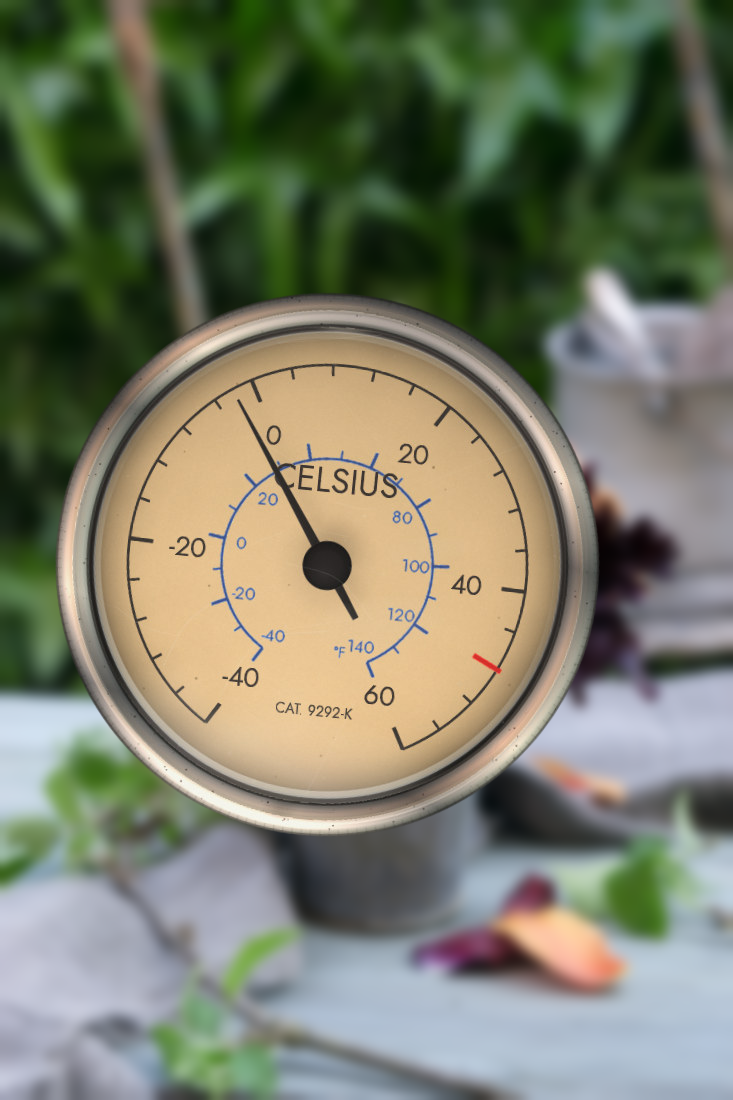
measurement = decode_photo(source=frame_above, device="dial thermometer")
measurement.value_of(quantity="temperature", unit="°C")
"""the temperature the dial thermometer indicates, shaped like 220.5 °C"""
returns -2 °C
